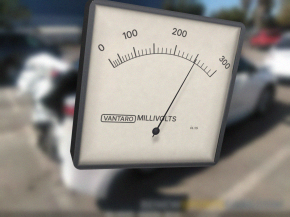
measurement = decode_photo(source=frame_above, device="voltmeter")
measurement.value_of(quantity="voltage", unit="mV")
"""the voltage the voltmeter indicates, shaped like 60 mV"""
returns 250 mV
